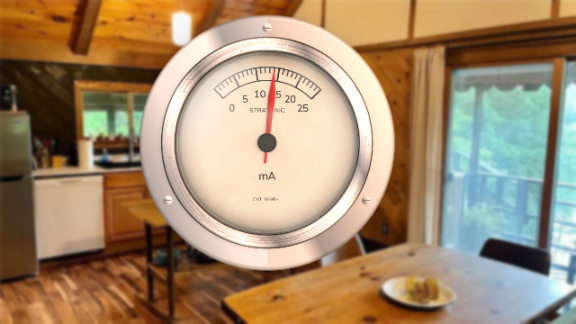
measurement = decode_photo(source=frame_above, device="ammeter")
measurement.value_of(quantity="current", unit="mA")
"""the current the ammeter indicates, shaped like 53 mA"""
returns 14 mA
